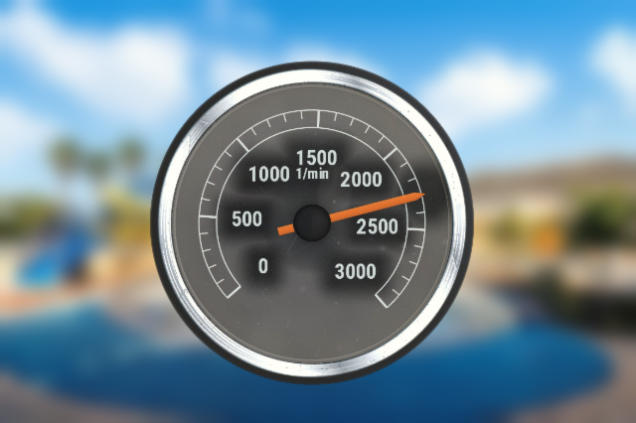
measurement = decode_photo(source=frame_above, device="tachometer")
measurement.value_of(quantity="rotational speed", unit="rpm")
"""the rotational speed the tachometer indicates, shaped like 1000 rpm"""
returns 2300 rpm
